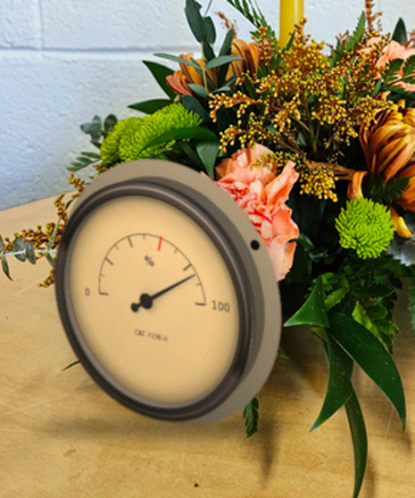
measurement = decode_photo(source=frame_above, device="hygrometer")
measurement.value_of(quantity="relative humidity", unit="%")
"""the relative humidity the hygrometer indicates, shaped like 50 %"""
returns 85 %
